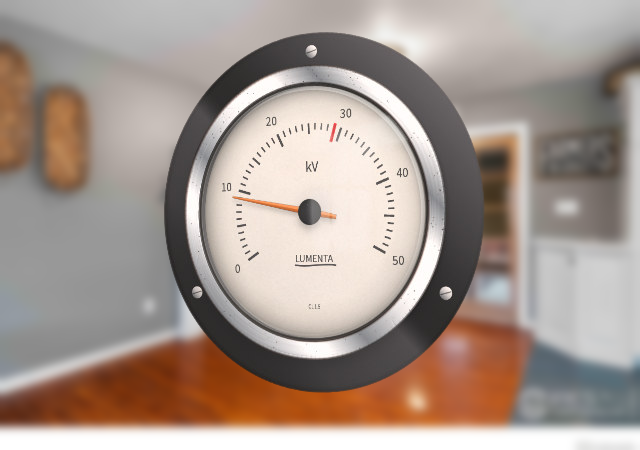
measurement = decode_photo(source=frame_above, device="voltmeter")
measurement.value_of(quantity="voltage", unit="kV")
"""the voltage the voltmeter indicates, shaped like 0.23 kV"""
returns 9 kV
